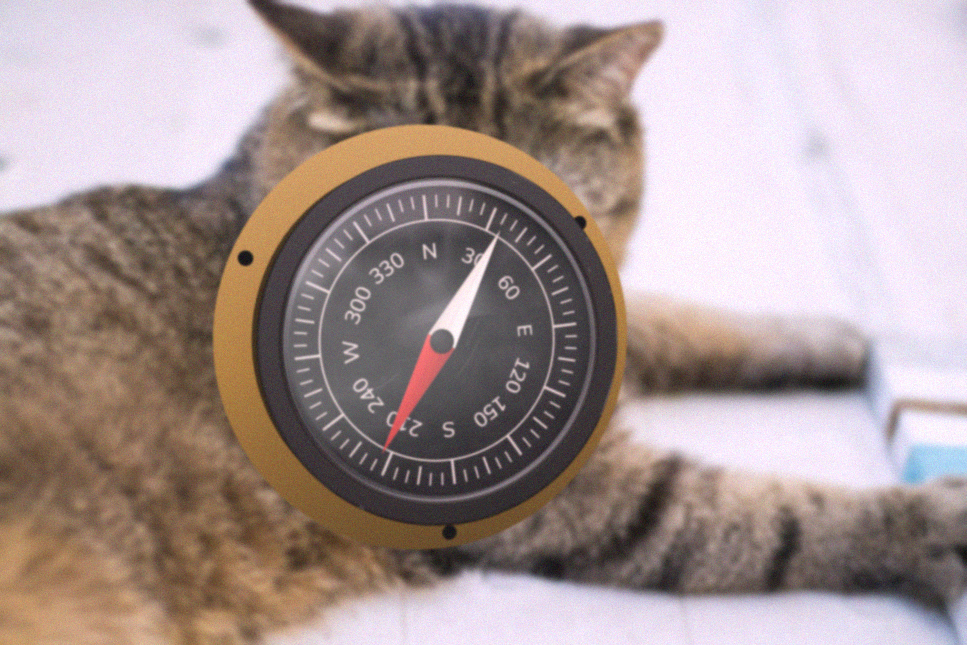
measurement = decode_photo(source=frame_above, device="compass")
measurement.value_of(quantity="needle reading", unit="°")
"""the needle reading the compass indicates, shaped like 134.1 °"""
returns 215 °
